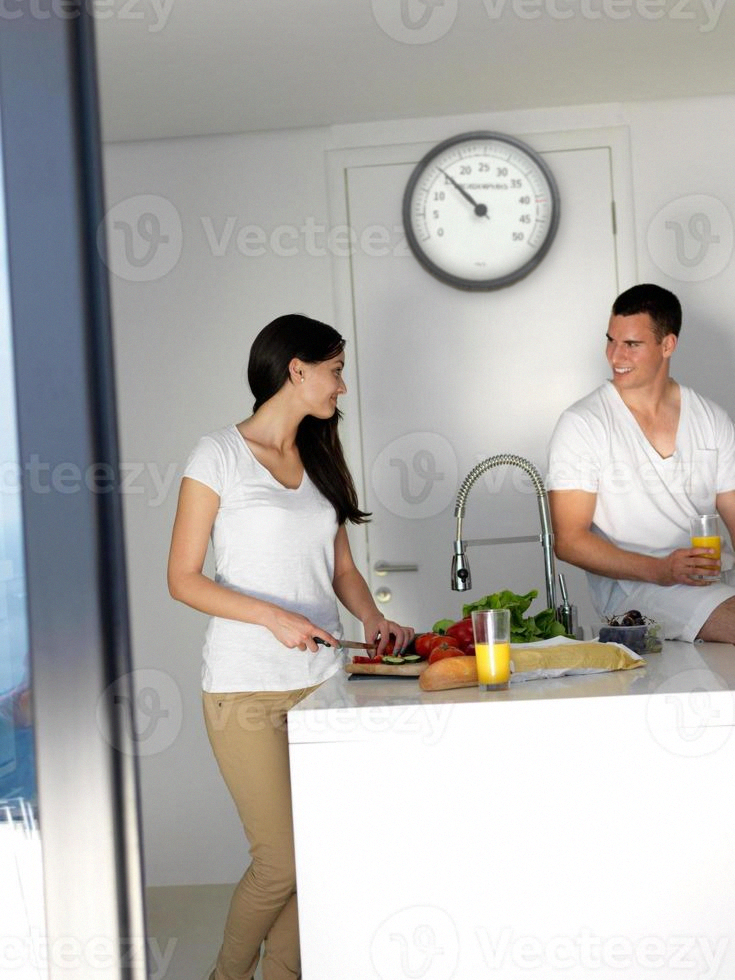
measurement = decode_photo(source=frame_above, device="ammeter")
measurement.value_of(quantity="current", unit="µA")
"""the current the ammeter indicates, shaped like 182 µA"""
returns 15 µA
